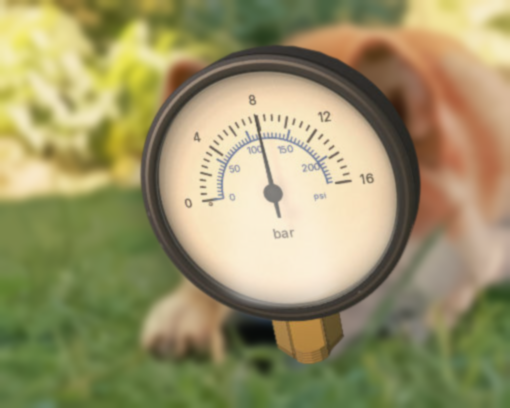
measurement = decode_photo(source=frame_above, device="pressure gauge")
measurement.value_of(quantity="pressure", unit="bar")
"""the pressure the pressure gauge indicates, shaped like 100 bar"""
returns 8 bar
